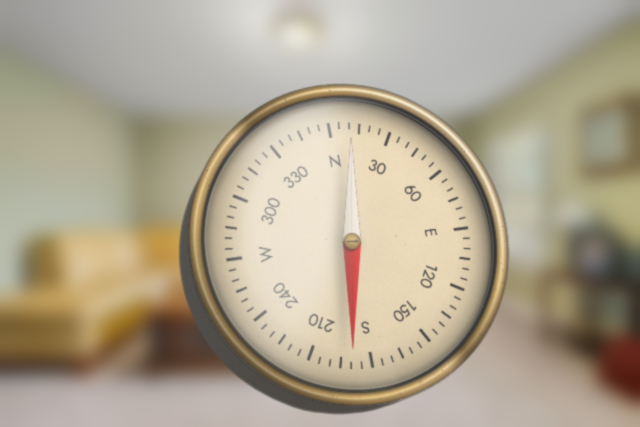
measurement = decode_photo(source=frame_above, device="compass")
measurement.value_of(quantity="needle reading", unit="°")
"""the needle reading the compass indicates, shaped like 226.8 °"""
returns 190 °
